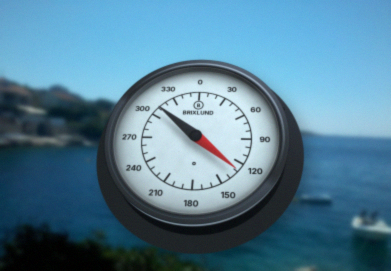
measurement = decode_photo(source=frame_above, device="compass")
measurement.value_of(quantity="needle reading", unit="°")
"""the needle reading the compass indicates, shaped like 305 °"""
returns 130 °
